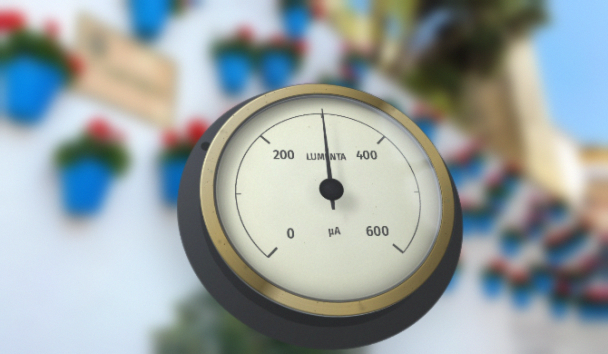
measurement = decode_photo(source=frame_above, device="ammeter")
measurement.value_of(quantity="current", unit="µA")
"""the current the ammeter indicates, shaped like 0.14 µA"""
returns 300 µA
